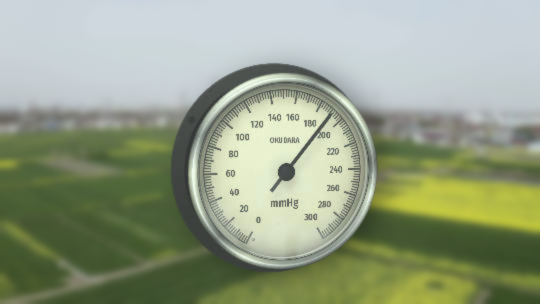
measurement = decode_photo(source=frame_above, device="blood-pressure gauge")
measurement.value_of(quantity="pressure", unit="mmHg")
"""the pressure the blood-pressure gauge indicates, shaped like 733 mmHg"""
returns 190 mmHg
